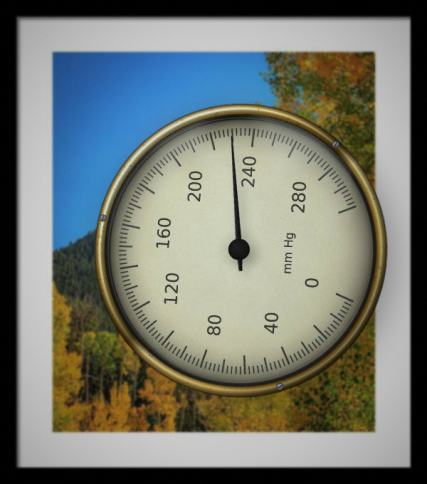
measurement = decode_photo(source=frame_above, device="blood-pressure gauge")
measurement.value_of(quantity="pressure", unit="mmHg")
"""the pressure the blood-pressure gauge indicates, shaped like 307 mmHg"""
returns 230 mmHg
